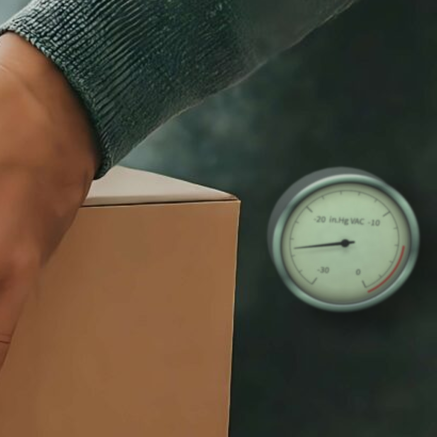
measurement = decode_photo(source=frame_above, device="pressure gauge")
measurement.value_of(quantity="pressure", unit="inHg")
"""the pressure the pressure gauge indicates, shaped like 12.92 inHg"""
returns -25 inHg
